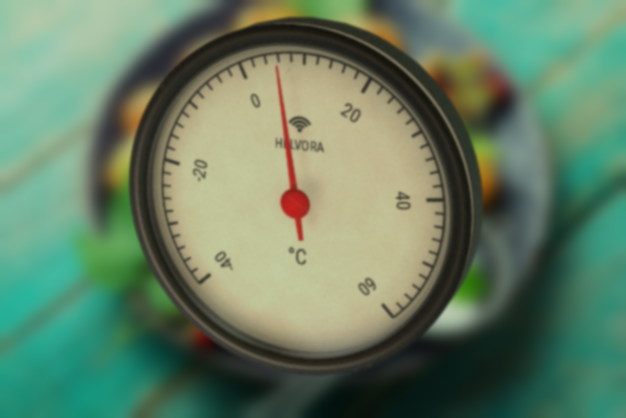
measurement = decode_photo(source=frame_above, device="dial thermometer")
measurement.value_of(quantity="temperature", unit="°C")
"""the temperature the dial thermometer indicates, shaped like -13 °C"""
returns 6 °C
